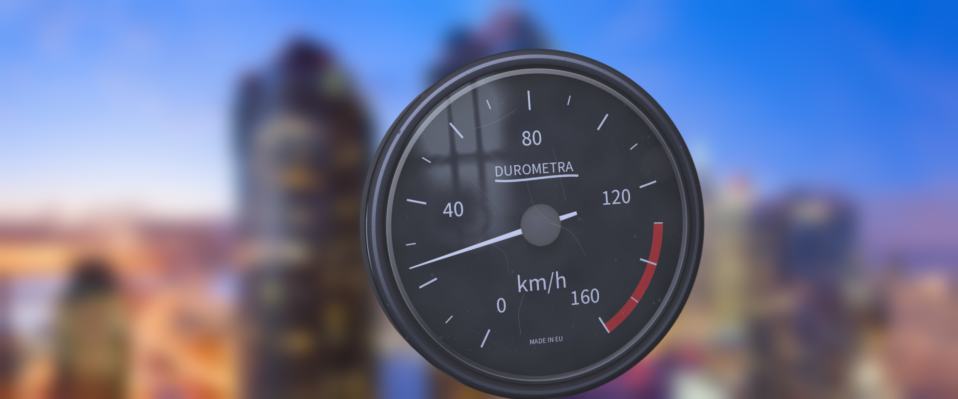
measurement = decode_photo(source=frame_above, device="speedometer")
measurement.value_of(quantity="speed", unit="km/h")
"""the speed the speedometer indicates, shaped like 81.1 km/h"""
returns 25 km/h
